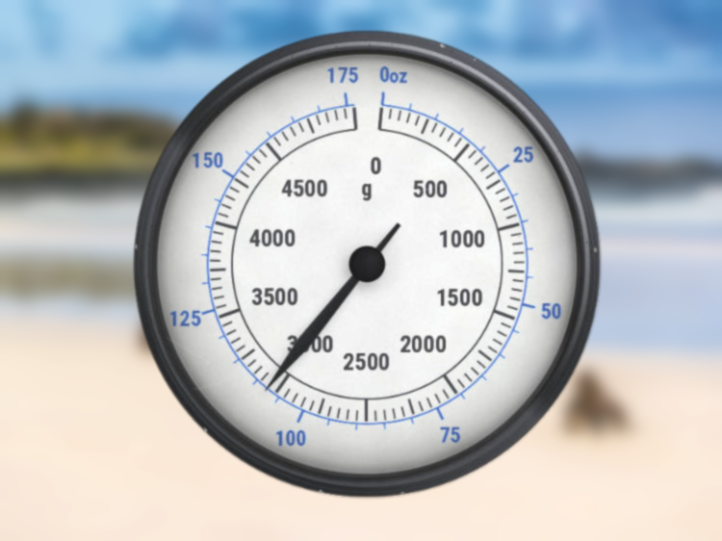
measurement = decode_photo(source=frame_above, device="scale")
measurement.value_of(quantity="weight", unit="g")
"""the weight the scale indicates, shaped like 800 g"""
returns 3050 g
